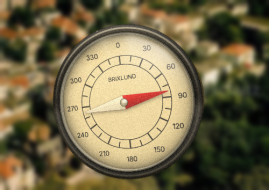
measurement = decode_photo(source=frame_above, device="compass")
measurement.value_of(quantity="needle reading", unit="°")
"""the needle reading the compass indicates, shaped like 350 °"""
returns 82.5 °
